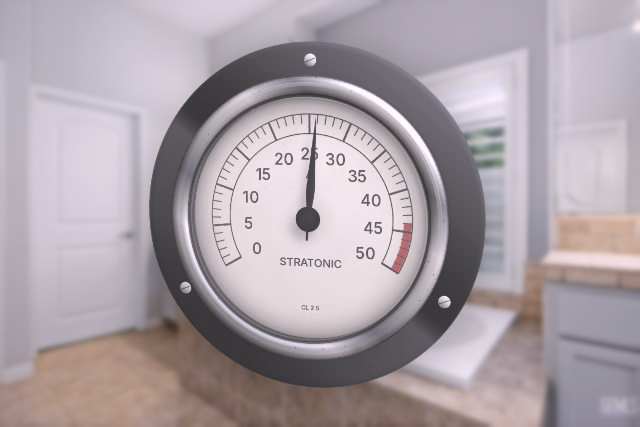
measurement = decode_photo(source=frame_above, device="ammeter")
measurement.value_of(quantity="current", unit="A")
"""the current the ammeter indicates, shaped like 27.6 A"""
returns 26 A
